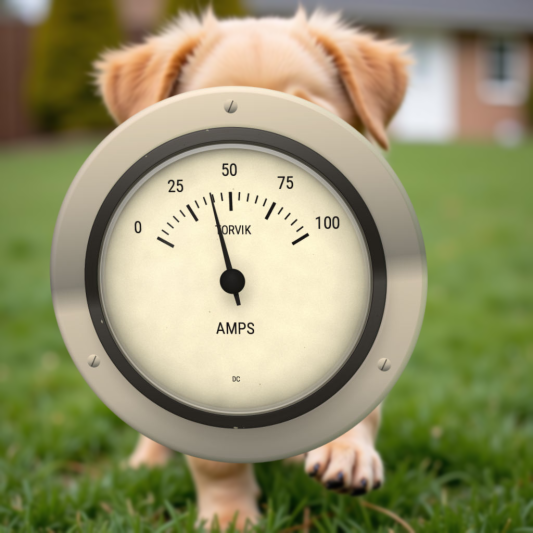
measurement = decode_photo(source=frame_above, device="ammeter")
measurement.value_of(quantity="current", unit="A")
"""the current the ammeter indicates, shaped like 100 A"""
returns 40 A
